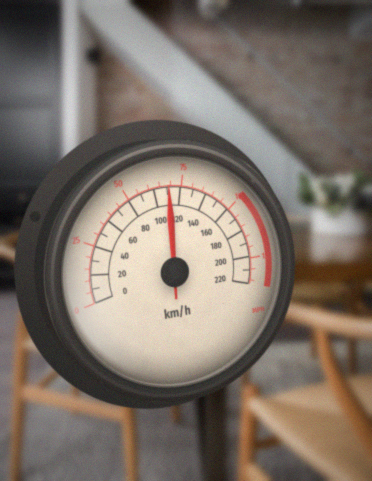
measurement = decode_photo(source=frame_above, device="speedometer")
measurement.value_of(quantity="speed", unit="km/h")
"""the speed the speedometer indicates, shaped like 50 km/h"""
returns 110 km/h
